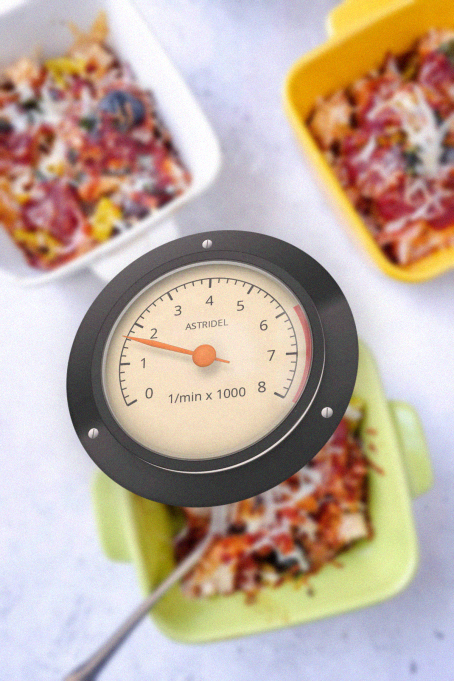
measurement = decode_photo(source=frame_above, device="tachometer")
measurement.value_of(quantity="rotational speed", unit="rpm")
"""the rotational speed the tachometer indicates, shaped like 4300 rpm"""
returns 1600 rpm
